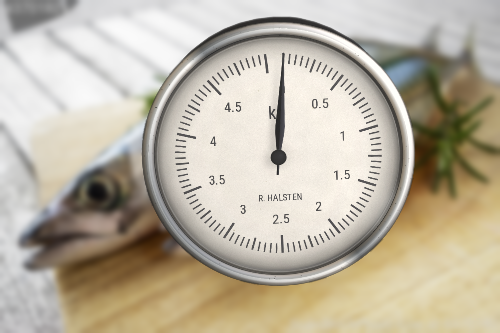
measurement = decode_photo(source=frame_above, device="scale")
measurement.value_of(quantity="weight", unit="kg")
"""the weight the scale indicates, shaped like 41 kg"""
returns 0 kg
